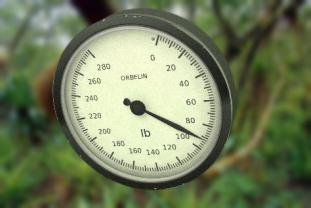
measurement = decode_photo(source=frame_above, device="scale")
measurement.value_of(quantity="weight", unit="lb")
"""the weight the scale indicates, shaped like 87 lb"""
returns 90 lb
